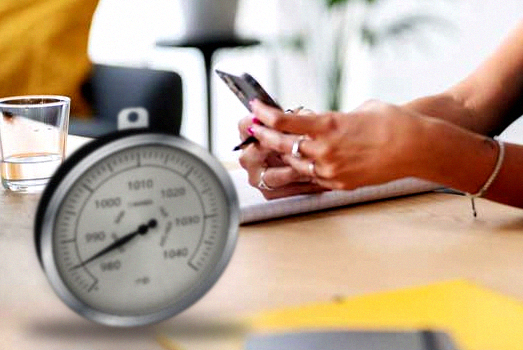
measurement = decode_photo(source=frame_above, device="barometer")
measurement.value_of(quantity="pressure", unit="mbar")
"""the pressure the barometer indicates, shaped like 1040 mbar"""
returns 985 mbar
